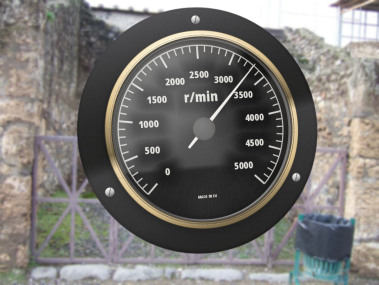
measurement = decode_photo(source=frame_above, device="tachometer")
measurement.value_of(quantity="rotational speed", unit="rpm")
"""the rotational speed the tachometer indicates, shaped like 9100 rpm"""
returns 3300 rpm
